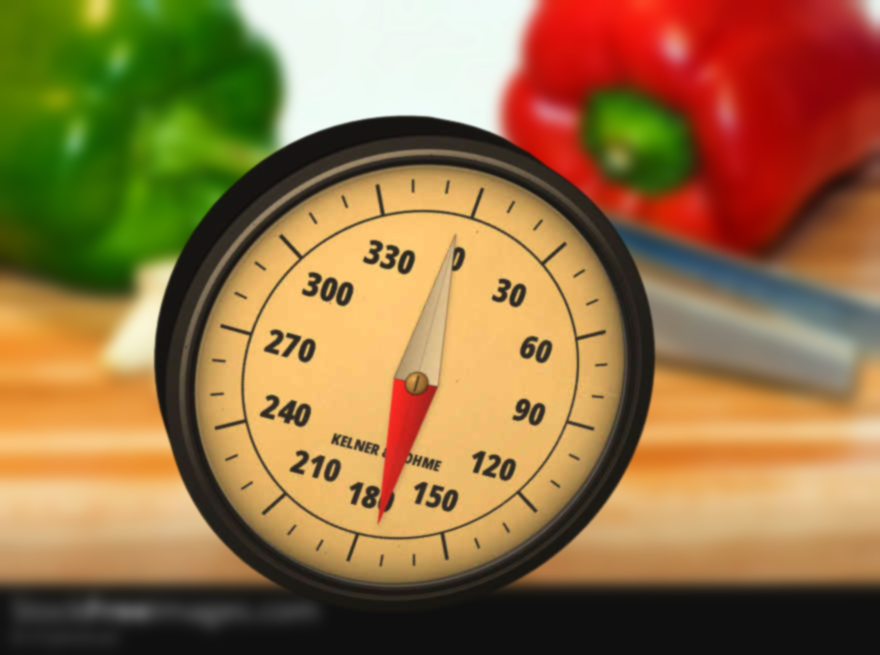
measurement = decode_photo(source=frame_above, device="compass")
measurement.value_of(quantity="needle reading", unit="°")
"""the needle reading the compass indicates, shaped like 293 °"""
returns 175 °
